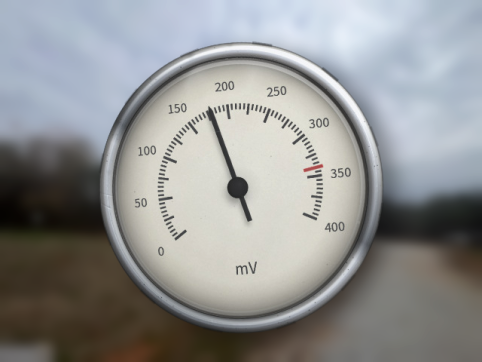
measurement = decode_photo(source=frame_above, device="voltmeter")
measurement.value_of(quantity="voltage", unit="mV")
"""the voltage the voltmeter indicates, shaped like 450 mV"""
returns 180 mV
